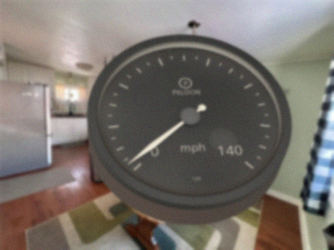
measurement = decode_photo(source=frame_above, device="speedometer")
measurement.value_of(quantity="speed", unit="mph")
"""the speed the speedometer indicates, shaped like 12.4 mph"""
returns 2.5 mph
